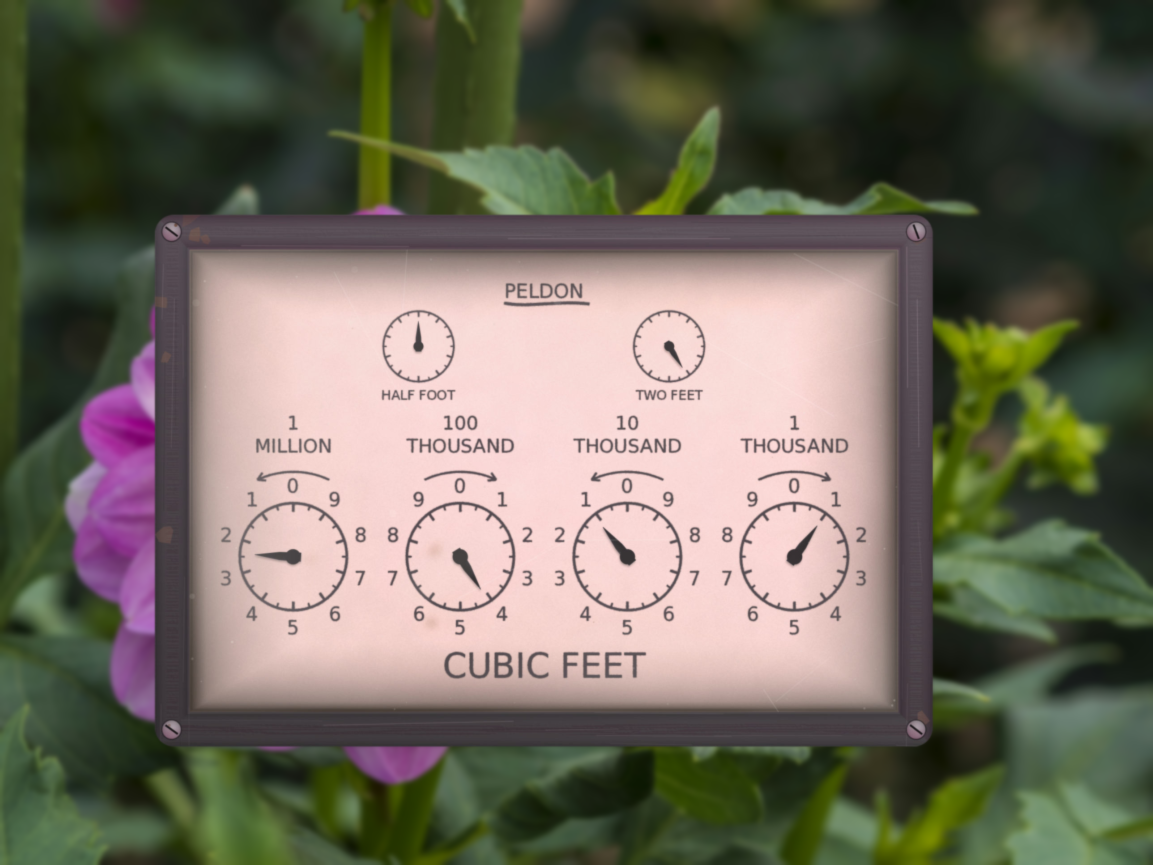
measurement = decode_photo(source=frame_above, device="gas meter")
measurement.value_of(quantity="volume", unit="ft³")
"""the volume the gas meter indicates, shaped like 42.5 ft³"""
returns 241100 ft³
